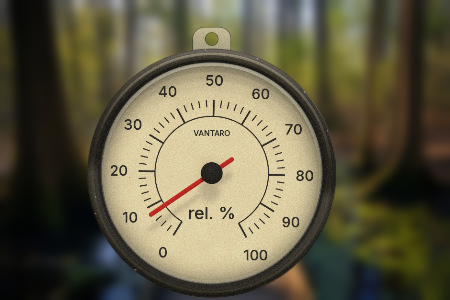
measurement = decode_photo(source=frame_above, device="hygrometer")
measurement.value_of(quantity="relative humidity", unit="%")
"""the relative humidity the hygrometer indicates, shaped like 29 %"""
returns 8 %
